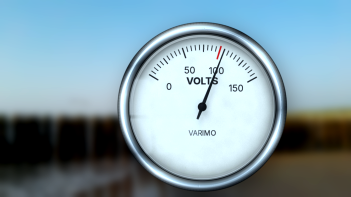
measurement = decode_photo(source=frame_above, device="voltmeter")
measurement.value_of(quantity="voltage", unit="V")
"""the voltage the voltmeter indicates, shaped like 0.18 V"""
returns 100 V
